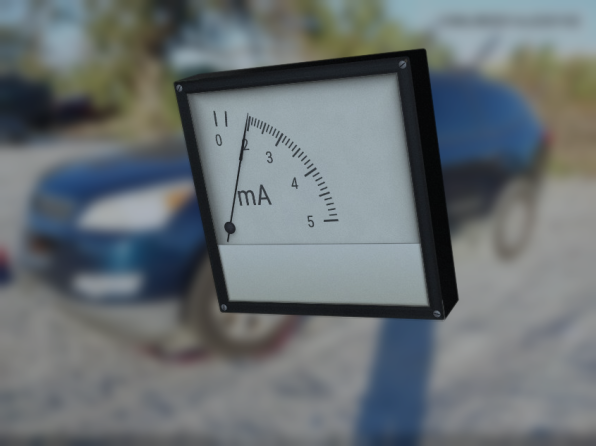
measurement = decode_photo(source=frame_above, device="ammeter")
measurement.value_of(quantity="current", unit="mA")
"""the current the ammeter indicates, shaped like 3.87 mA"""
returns 2 mA
